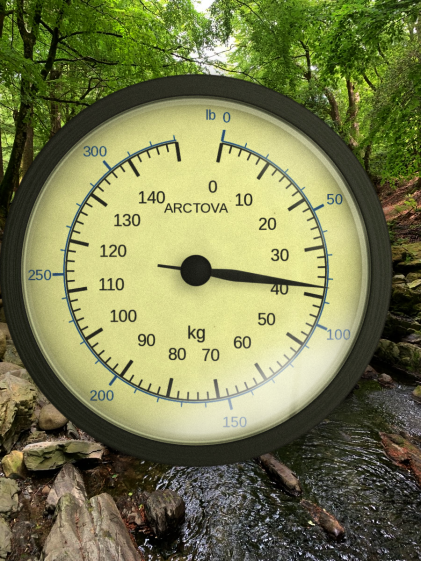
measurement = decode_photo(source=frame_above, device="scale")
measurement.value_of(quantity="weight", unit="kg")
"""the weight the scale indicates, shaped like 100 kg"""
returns 38 kg
